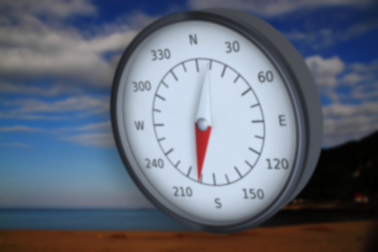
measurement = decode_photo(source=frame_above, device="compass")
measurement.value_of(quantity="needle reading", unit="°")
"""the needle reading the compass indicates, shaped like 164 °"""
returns 195 °
